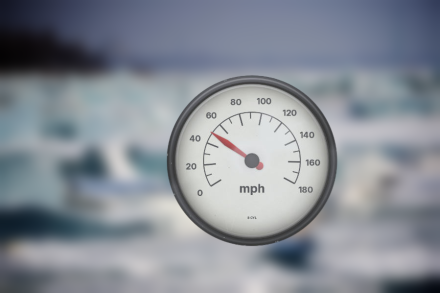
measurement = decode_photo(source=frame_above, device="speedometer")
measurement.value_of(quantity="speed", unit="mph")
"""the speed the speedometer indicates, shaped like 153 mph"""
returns 50 mph
